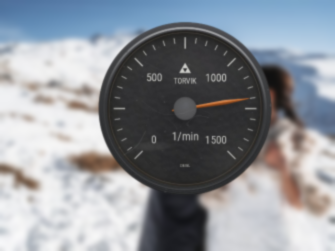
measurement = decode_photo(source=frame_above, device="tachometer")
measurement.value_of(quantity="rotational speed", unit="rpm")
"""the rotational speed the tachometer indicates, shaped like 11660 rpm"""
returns 1200 rpm
